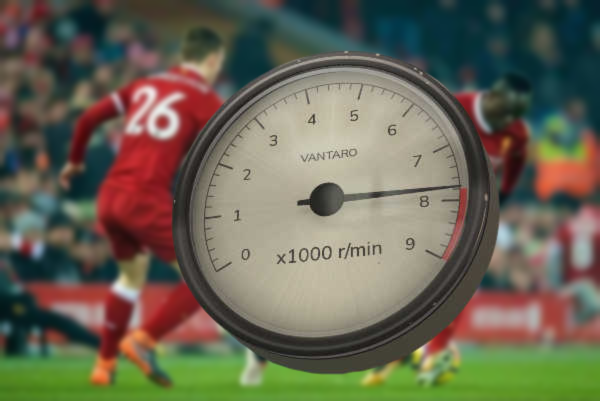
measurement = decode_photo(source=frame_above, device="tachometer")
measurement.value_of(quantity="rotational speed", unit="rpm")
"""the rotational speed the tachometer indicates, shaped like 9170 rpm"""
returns 7800 rpm
